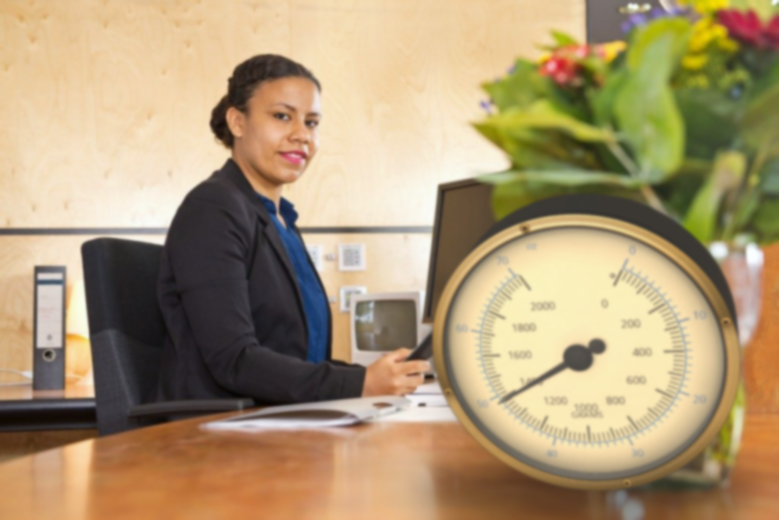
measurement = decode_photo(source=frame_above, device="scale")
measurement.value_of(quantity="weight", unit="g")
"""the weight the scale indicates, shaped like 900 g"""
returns 1400 g
